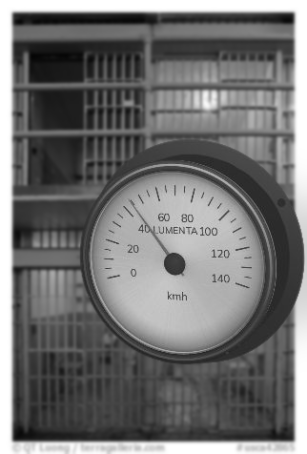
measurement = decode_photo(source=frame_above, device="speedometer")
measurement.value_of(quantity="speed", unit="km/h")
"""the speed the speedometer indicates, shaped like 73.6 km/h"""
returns 45 km/h
